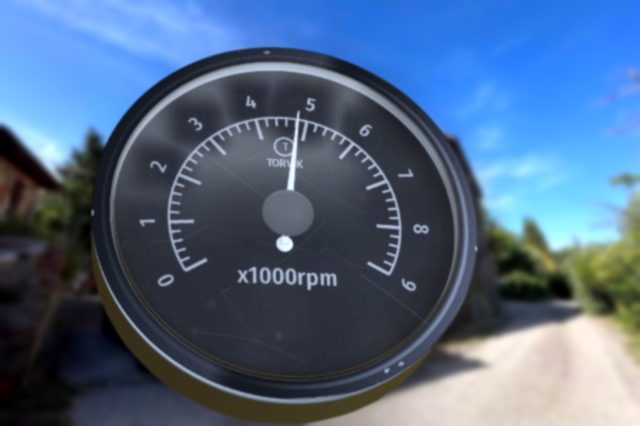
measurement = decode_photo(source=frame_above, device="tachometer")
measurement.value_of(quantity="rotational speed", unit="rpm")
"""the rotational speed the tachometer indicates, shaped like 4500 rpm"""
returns 4800 rpm
